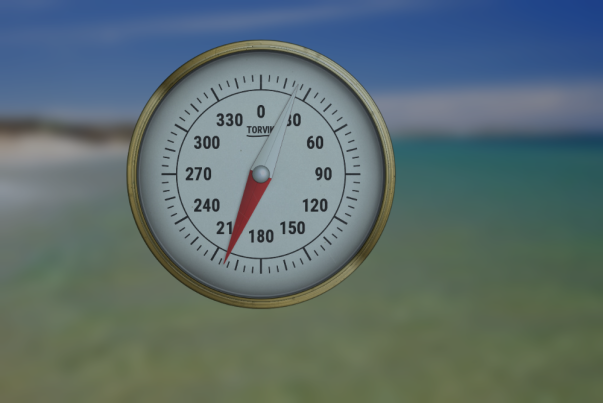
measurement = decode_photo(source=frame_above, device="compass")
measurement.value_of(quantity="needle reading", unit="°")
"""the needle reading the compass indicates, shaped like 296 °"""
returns 202.5 °
